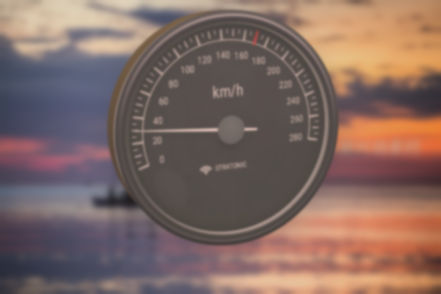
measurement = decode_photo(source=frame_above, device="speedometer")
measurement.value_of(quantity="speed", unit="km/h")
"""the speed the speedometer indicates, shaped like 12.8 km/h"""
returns 30 km/h
